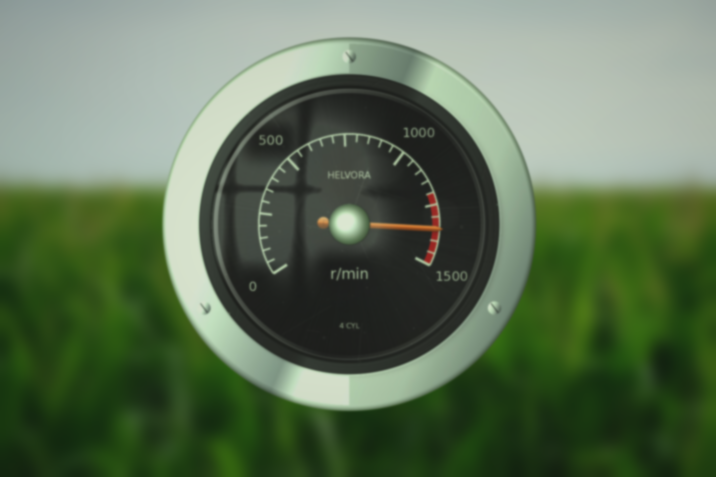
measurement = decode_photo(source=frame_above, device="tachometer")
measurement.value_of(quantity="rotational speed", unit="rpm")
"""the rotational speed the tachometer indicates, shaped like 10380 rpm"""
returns 1350 rpm
